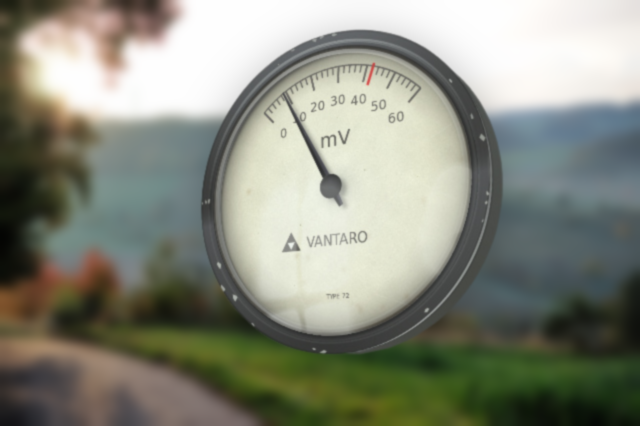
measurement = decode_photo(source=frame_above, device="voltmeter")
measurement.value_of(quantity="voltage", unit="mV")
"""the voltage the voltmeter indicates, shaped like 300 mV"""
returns 10 mV
